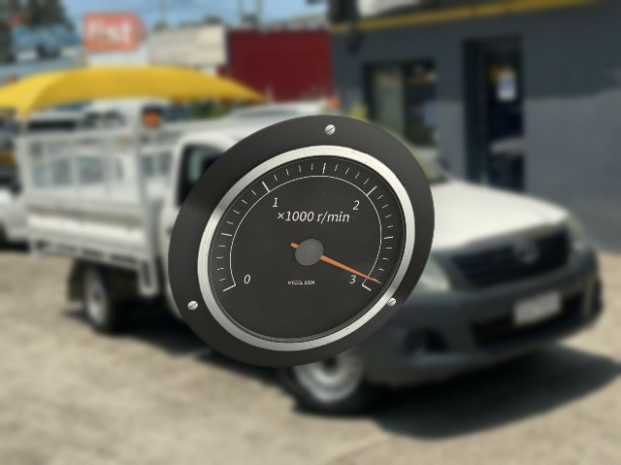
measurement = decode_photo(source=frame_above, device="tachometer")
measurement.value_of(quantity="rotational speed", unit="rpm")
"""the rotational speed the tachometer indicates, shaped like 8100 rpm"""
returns 2900 rpm
